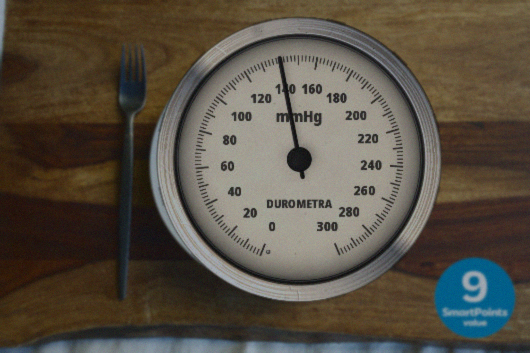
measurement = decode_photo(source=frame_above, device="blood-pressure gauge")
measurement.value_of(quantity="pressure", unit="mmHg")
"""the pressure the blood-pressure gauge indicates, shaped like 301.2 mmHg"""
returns 140 mmHg
